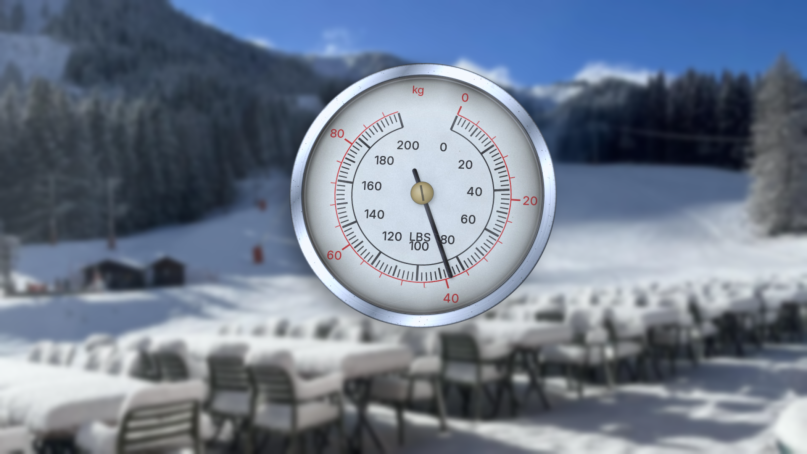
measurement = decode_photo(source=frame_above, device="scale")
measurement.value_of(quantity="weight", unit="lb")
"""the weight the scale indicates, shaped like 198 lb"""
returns 86 lb
